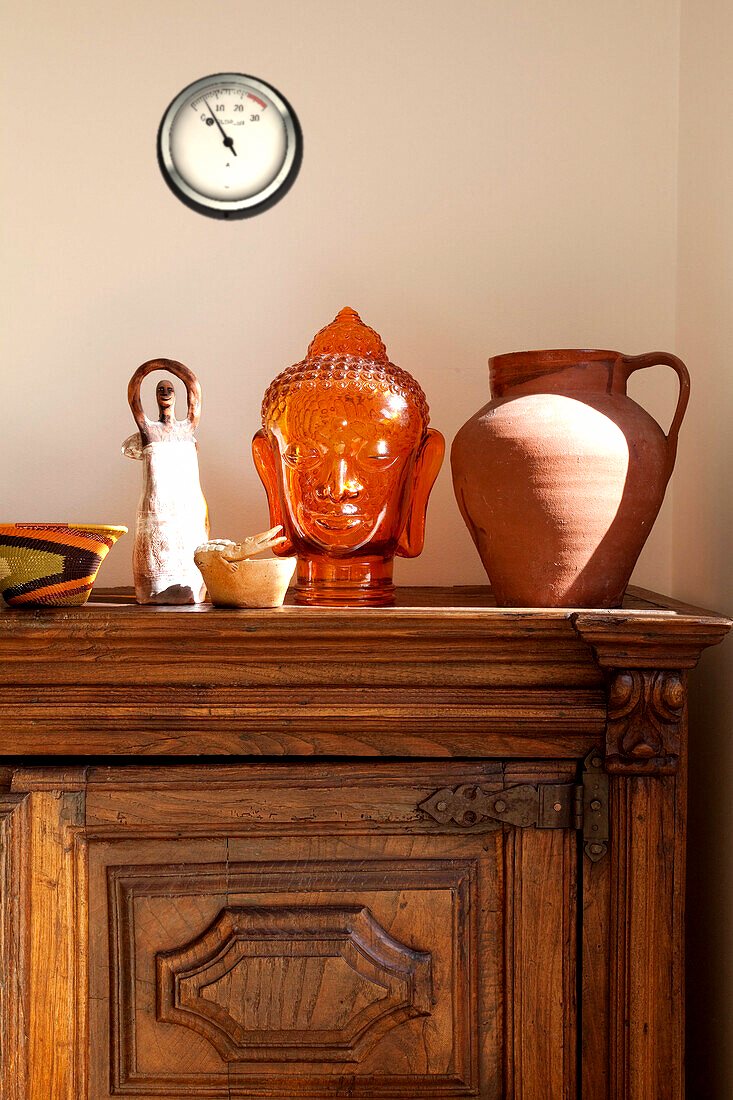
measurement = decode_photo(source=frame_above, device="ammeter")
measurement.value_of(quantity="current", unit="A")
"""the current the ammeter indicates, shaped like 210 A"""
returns 5 A
